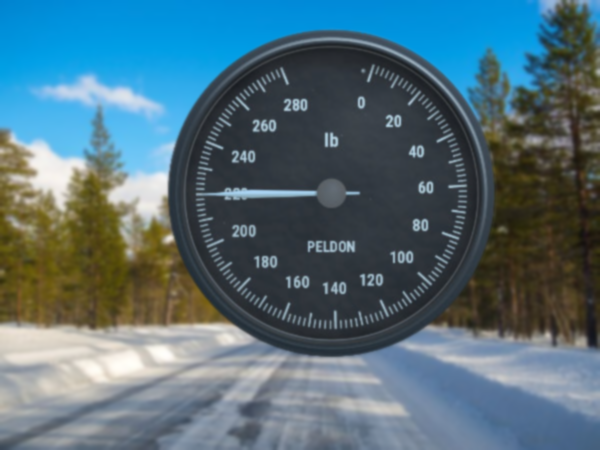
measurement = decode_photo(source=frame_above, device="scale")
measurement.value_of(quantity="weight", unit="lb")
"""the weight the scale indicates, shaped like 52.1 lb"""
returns 220 lb
